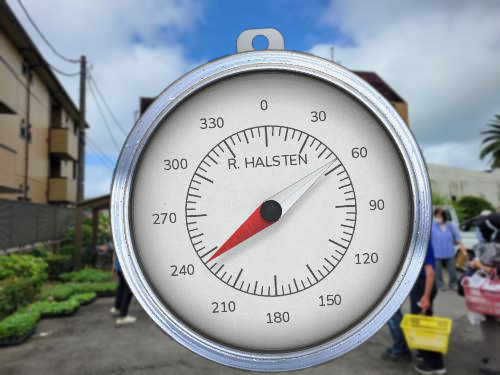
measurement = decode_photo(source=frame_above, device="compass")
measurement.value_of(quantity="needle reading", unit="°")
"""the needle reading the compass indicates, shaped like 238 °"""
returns 235 °
